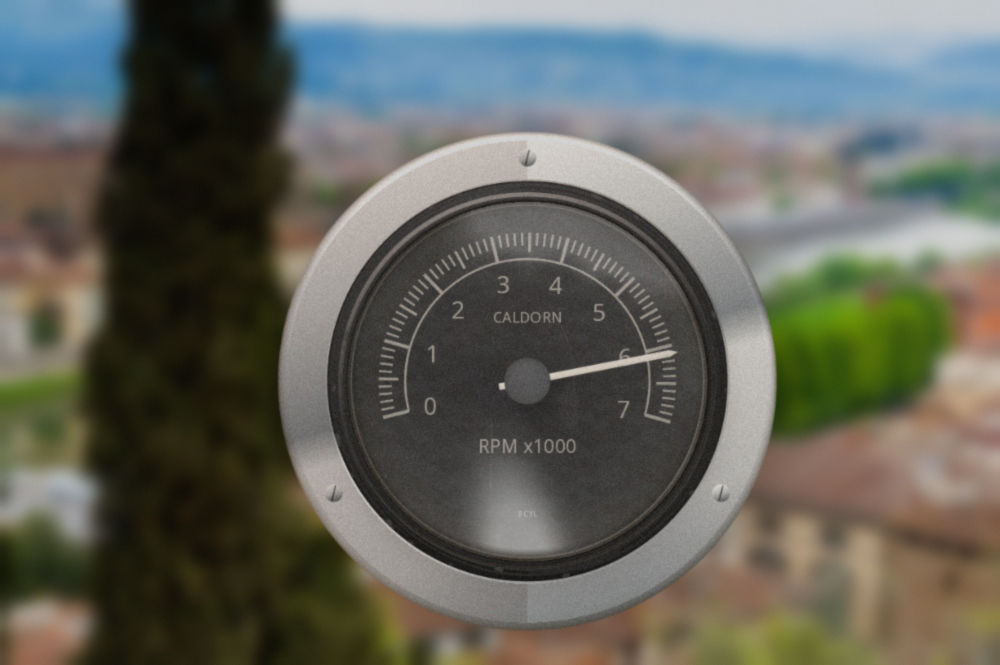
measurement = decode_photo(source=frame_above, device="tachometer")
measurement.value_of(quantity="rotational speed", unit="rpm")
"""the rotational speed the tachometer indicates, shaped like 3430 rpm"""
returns 6100 rpm
